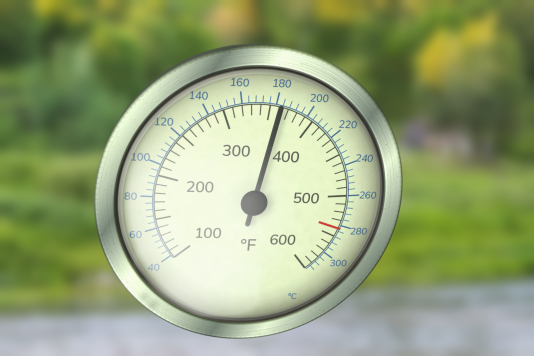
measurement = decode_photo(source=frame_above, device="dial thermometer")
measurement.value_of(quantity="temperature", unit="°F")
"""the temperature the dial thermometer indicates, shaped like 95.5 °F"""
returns 360 °F
